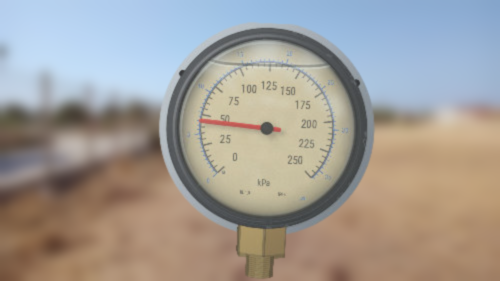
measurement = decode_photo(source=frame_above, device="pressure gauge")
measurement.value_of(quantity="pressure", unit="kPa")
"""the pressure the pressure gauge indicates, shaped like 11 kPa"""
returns 45 kPa
